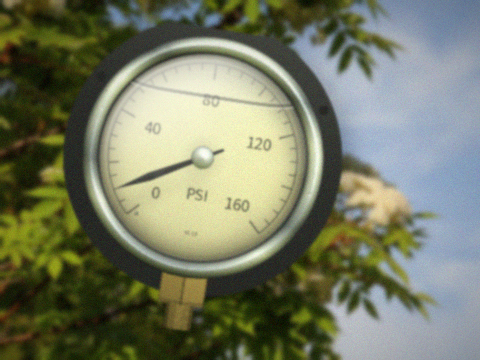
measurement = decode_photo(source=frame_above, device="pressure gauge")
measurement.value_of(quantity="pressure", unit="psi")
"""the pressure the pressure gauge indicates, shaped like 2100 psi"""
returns 10 psi
